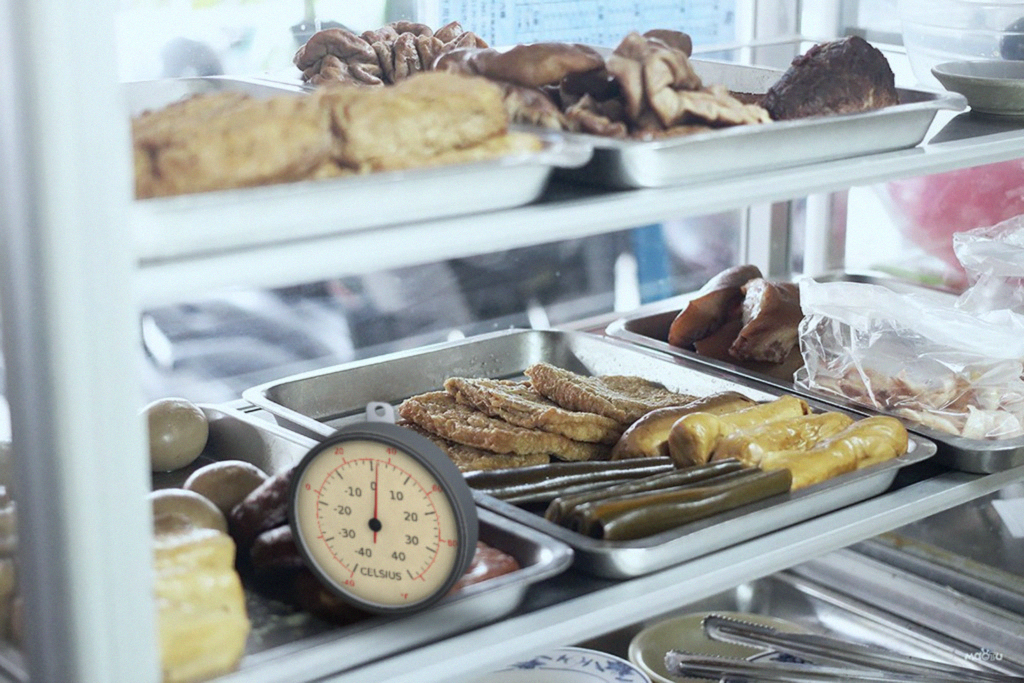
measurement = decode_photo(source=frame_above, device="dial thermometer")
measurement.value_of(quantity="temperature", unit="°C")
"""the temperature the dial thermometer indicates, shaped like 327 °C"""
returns 2 °C
